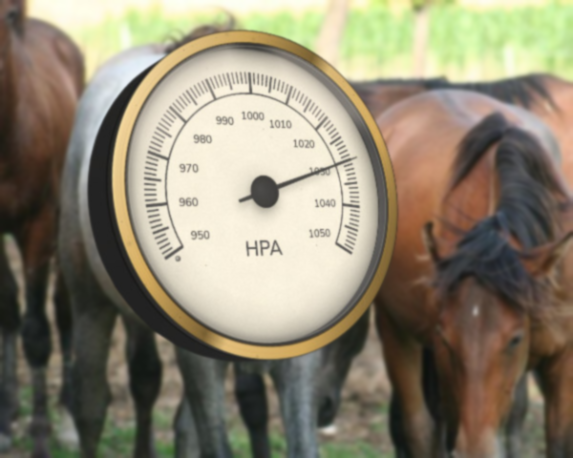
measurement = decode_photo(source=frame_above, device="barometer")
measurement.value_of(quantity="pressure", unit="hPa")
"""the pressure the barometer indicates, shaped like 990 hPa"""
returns 1030 hPa
